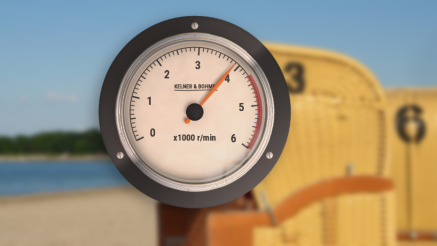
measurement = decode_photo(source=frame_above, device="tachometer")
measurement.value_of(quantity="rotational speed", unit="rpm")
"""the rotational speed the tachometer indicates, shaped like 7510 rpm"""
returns 3900 rpm
